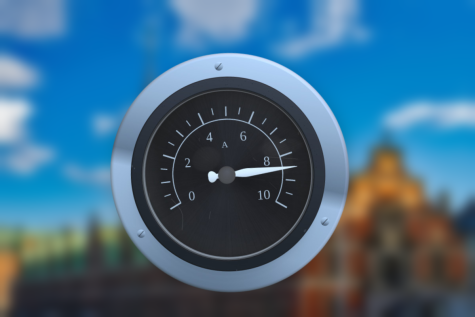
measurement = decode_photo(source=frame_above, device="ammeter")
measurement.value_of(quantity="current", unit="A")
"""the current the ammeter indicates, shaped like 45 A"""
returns 8.5 A
